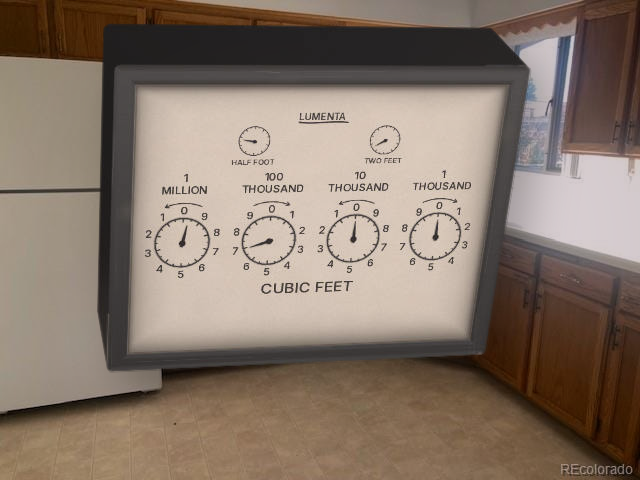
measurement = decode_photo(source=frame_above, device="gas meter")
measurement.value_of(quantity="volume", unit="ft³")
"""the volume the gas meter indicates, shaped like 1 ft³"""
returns 970000 ft³
